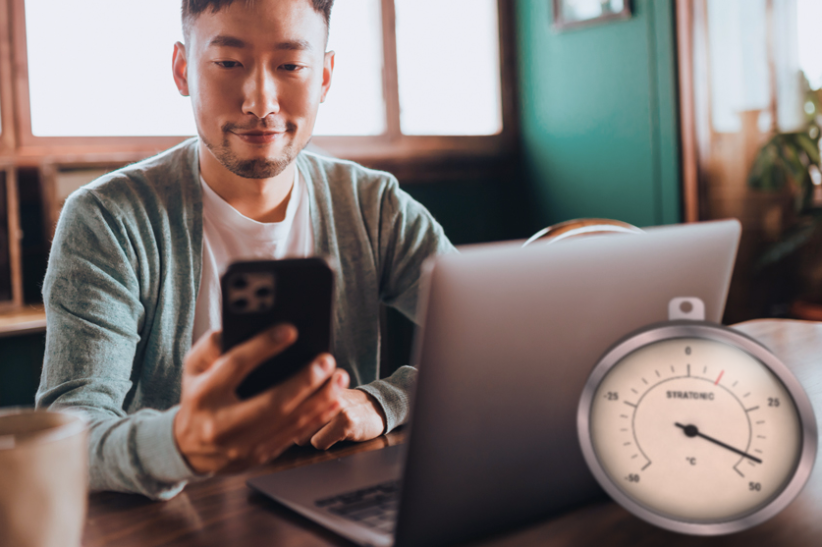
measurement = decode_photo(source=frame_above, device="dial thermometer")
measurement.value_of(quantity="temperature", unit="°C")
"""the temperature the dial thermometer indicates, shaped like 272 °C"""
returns 42.5 °C
